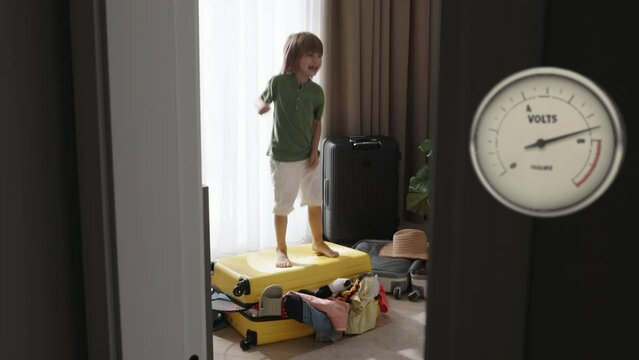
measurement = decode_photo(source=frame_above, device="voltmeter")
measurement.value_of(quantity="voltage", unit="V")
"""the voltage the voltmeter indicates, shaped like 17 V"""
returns 7.5 V
